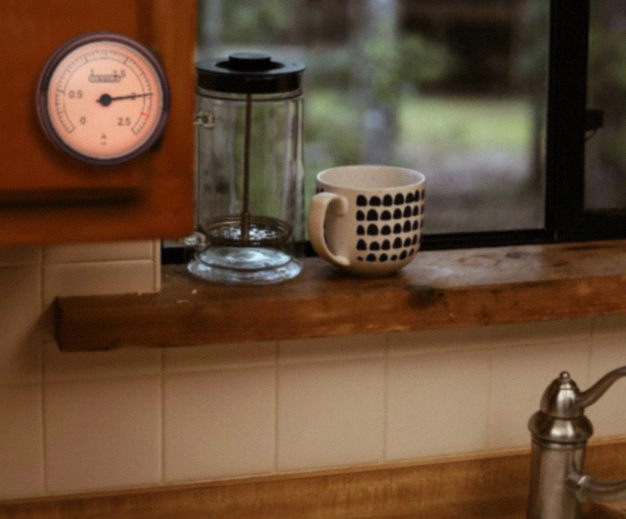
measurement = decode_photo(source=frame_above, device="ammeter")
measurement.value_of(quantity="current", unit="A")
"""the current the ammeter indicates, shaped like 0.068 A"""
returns 2 A
